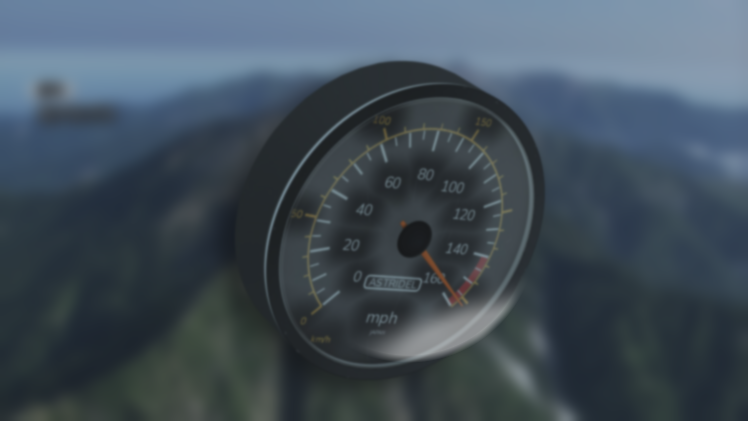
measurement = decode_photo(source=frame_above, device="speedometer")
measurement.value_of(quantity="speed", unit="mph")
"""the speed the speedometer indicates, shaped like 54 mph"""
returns 157.5 mph
